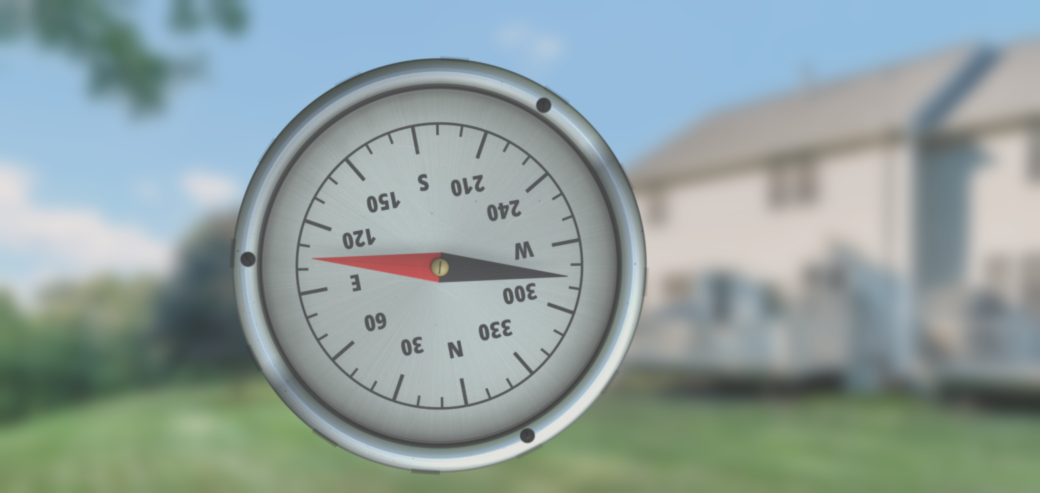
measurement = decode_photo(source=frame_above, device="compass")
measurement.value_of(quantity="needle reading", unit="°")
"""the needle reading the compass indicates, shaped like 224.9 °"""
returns 105 °
